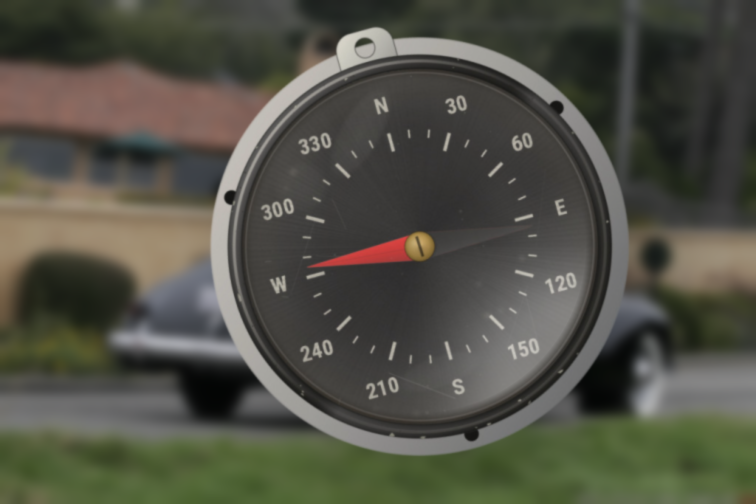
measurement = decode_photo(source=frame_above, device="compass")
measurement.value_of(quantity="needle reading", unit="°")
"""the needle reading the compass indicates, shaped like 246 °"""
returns 275 °
